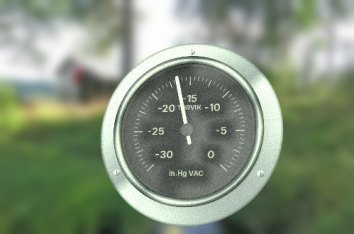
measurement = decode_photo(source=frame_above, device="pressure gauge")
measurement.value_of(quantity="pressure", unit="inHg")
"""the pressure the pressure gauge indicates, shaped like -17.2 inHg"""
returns -16.5 inHg
